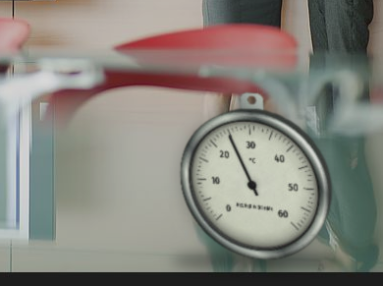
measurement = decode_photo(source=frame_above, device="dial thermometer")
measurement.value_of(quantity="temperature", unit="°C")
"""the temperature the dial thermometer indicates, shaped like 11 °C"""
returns 25 °C
